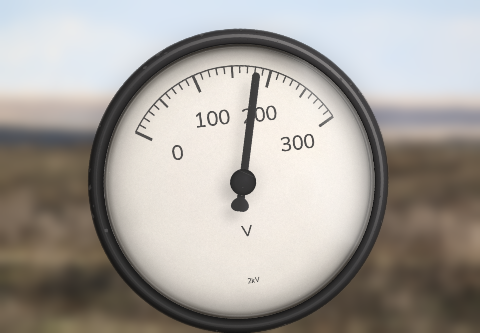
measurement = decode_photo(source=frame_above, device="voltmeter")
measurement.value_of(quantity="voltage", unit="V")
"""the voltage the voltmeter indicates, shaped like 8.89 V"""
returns 180 V
